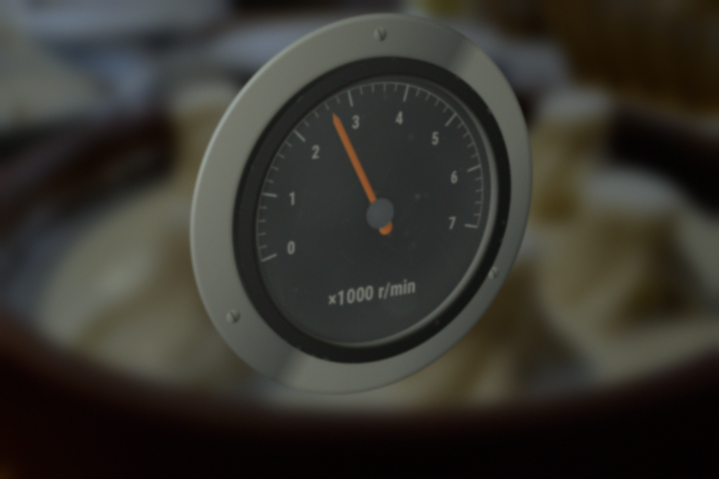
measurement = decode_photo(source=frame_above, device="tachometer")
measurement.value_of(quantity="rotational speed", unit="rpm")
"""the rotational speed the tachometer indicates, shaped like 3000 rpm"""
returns 2600 rpm
